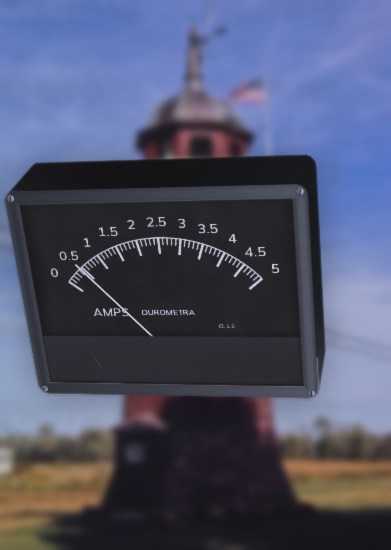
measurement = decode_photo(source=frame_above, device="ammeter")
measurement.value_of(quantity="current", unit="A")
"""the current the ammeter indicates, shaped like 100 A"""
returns 0.5 A
